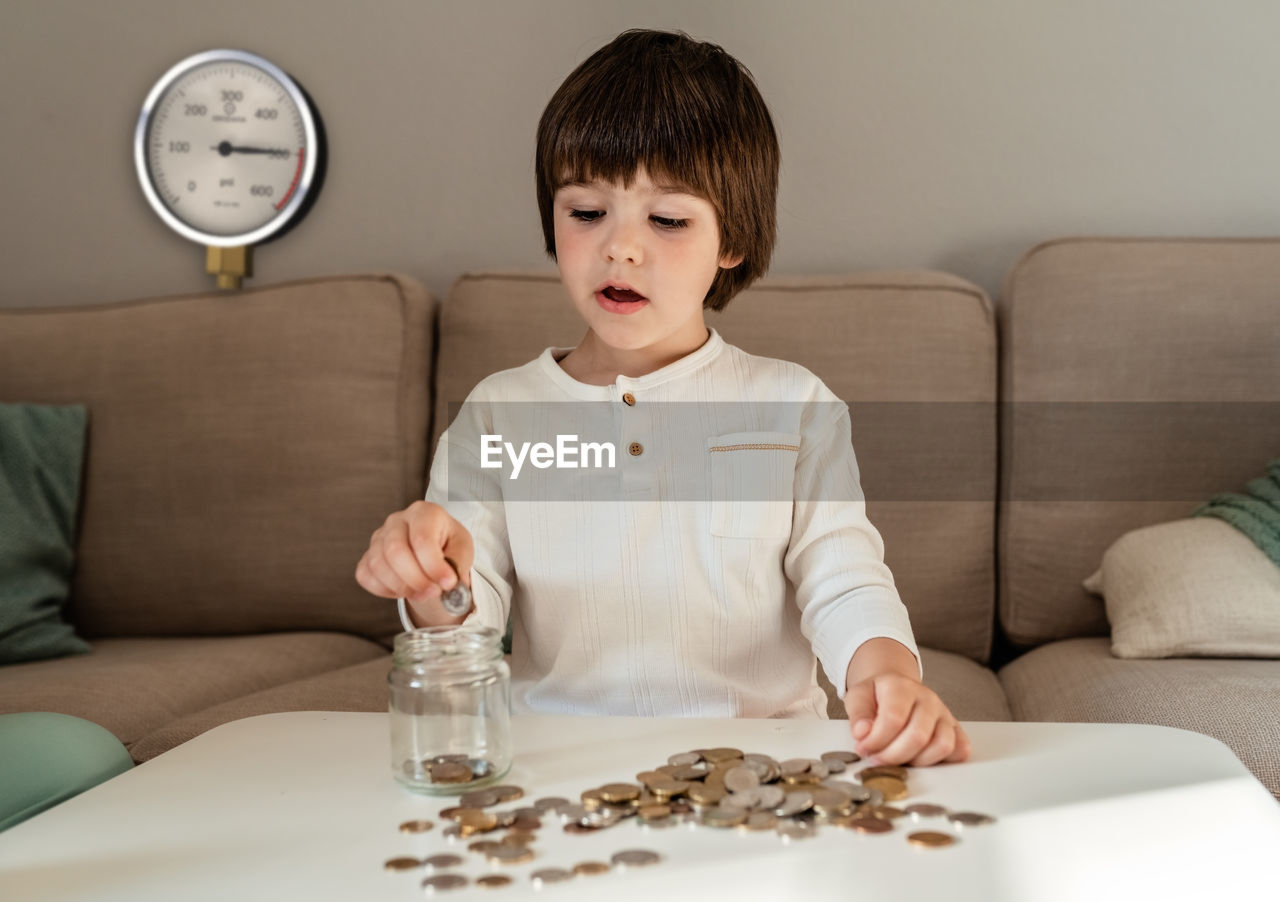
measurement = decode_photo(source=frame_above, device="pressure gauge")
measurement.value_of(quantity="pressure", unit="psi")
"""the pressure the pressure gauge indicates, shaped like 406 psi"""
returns 500 psi
